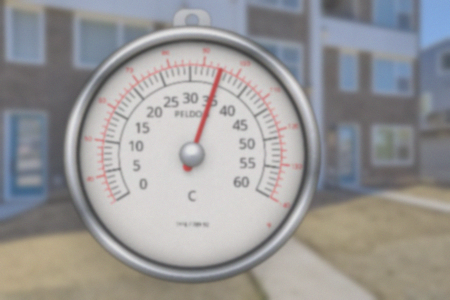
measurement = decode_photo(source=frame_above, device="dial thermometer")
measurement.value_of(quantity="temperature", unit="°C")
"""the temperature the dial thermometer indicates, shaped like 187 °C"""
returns 35 °C
